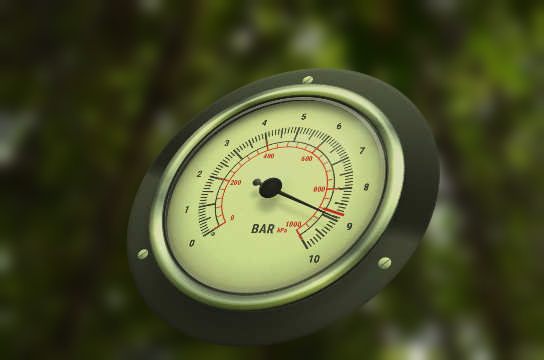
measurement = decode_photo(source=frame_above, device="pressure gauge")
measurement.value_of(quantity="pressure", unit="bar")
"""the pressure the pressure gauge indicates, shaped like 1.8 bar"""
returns 9 bar
